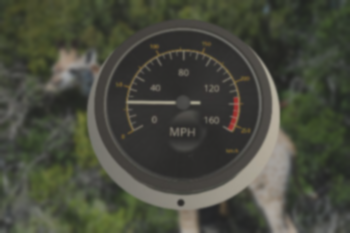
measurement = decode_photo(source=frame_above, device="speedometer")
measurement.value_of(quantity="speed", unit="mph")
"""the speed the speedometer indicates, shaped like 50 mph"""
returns 20 mph
